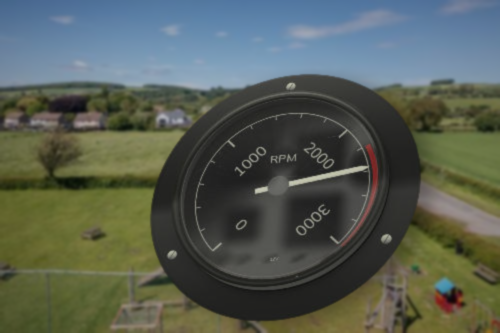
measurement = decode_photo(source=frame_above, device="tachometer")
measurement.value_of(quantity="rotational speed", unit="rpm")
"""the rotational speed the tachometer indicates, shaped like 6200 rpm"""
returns 2400 rpm
